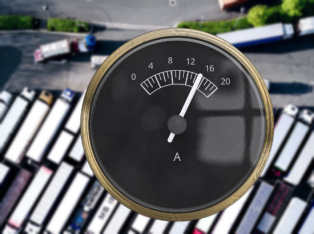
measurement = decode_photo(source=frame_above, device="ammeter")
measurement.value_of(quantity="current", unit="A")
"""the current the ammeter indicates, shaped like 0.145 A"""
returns 15 A
